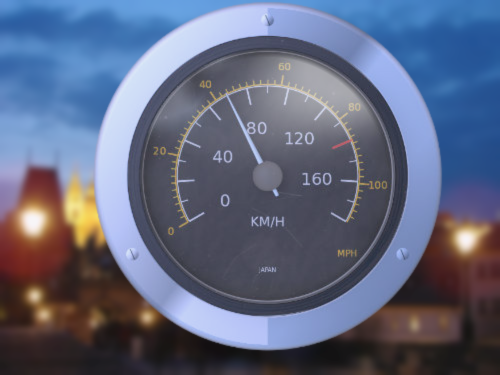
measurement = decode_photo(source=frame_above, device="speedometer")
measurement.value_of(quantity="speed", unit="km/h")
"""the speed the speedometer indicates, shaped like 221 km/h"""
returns 70 km/h
